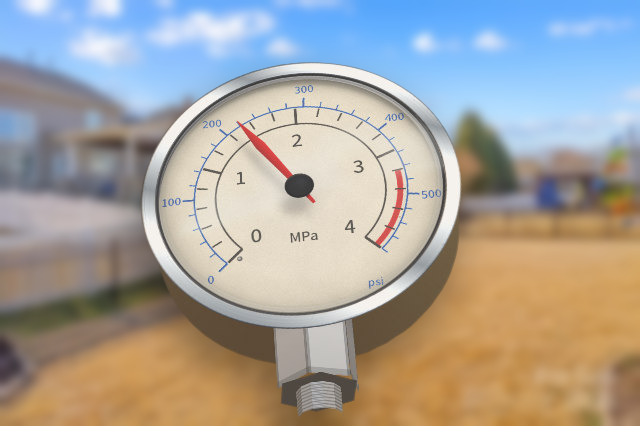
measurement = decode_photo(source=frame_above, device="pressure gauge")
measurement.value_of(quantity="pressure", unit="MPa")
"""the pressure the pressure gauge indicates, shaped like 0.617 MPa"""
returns 1.5 MPa
